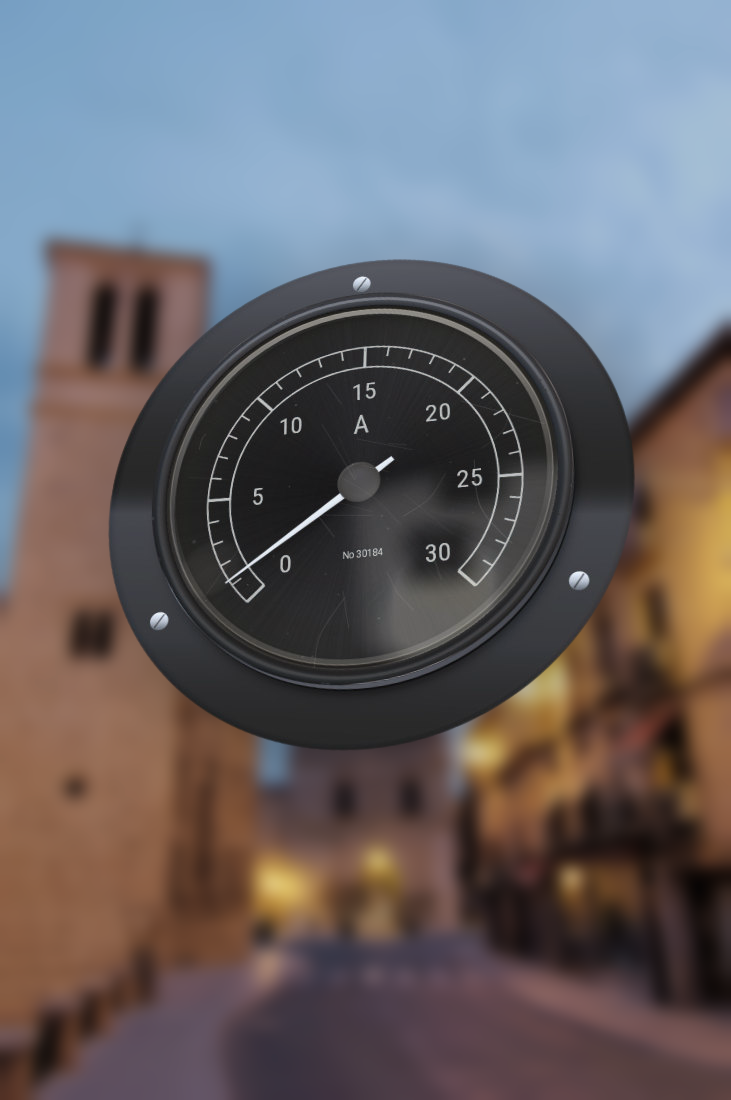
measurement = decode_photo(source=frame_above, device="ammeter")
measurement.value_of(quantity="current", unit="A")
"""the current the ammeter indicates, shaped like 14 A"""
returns 1 A
